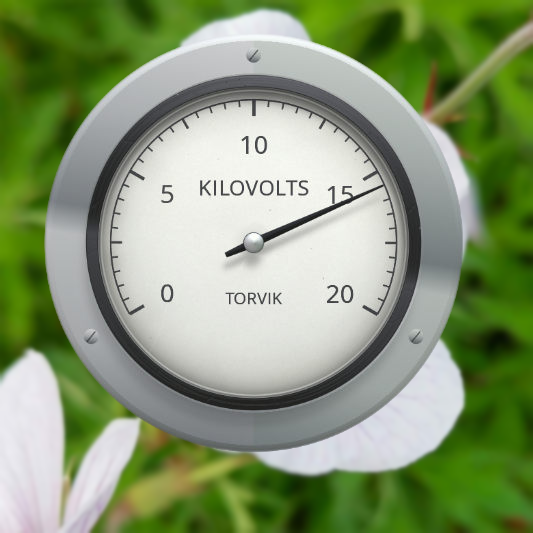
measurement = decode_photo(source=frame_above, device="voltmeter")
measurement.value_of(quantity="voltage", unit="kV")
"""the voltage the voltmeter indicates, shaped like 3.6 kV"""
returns 15.5 kV
